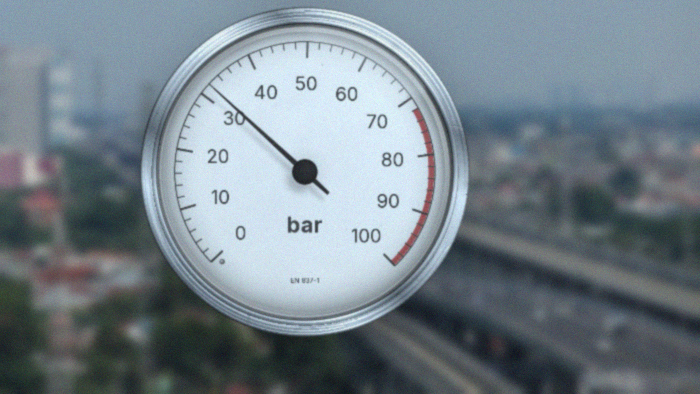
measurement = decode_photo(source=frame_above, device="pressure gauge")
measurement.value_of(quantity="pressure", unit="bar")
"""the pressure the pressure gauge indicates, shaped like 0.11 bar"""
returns 32 bar
